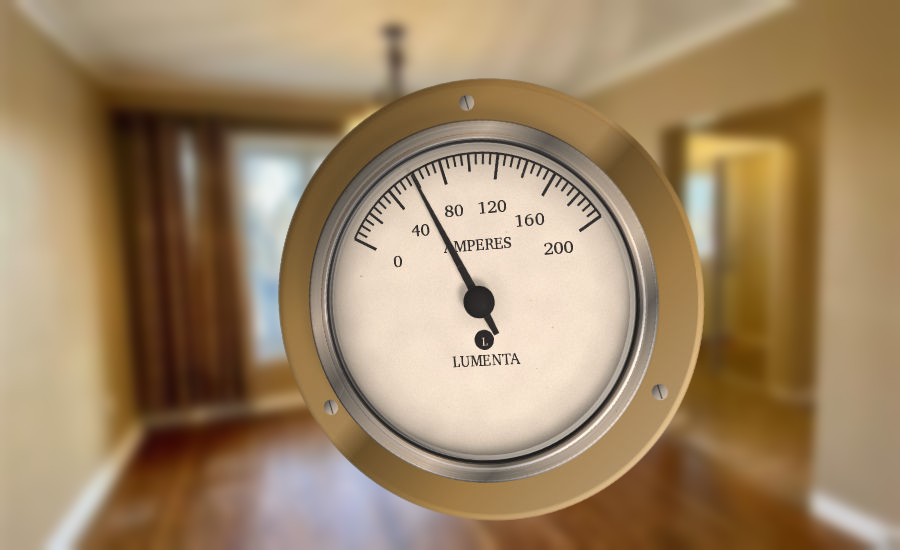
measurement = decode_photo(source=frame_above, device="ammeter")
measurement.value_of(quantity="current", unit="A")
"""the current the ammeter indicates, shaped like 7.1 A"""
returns 60 A
